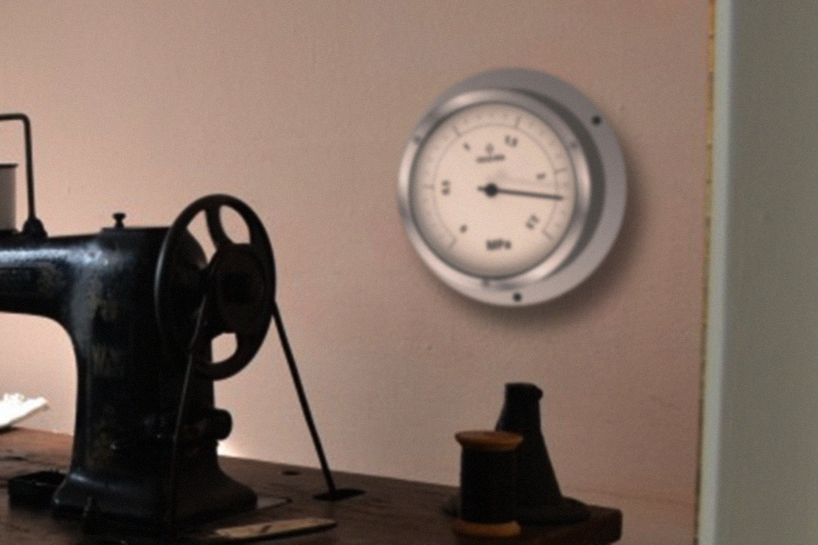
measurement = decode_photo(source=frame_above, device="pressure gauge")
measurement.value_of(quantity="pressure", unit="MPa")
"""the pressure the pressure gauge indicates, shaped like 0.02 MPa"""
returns 2.2 MPa
